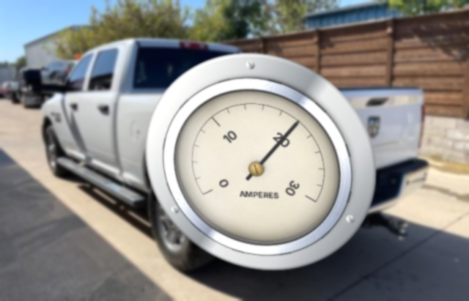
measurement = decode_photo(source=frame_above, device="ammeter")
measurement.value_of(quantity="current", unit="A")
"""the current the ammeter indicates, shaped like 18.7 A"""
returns 20 A
